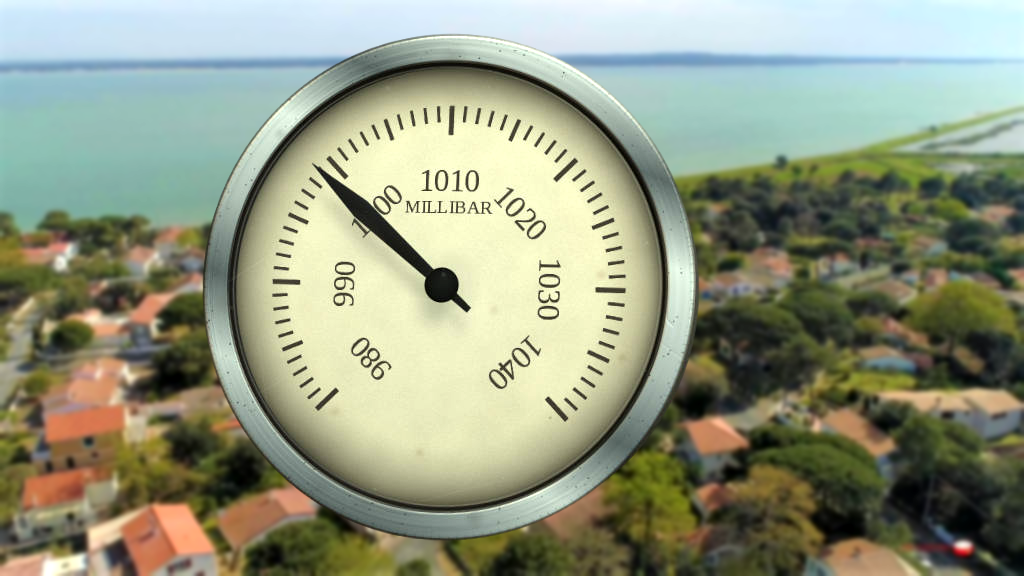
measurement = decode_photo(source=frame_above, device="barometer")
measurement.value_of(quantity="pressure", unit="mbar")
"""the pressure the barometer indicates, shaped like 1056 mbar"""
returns 999 mbar
